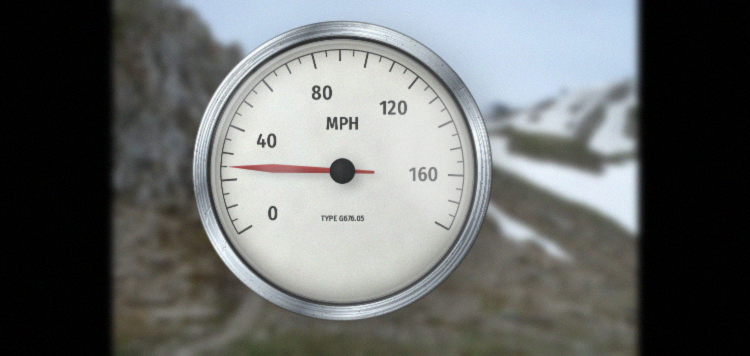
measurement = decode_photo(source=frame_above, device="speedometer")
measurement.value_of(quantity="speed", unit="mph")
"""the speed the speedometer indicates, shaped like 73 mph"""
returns 25 mph
